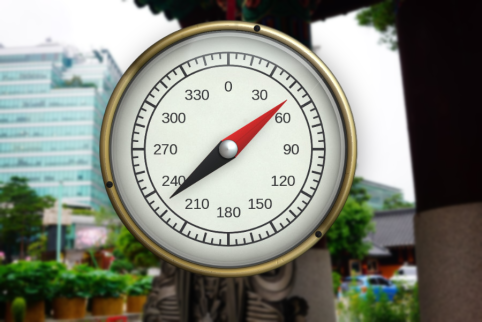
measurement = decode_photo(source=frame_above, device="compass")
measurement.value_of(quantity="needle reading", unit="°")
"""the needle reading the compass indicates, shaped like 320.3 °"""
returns 50 °
